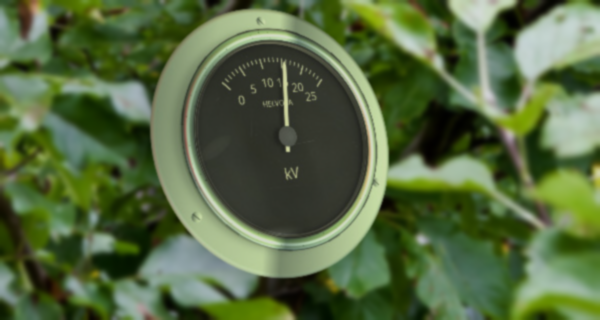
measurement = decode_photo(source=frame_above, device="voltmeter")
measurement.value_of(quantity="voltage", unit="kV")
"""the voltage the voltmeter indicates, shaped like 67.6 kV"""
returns 15 kV
